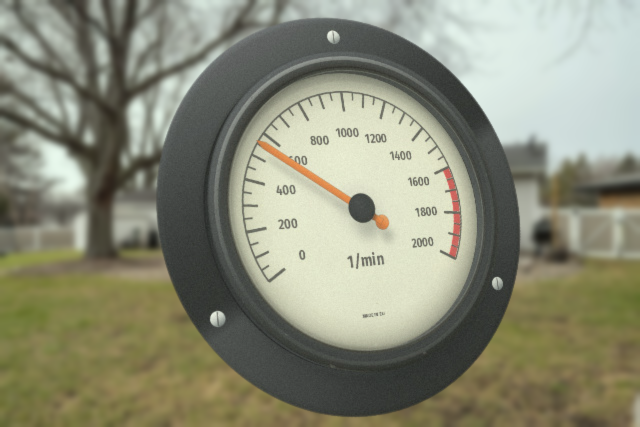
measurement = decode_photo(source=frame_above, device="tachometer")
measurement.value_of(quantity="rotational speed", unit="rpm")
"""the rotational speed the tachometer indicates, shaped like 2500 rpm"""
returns 550 rpm
